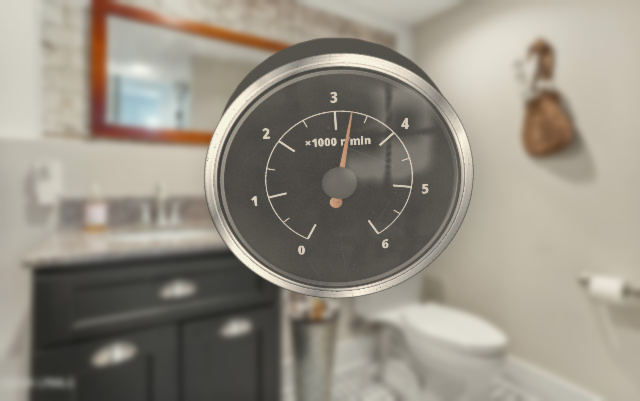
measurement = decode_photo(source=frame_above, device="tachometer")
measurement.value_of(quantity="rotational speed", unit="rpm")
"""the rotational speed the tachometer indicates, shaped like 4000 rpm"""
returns 3250 rpm
